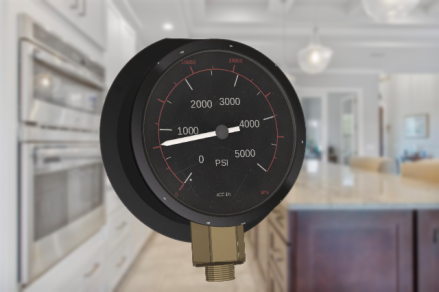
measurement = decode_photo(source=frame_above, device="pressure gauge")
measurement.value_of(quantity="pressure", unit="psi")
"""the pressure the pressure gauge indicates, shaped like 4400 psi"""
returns 750 psi
